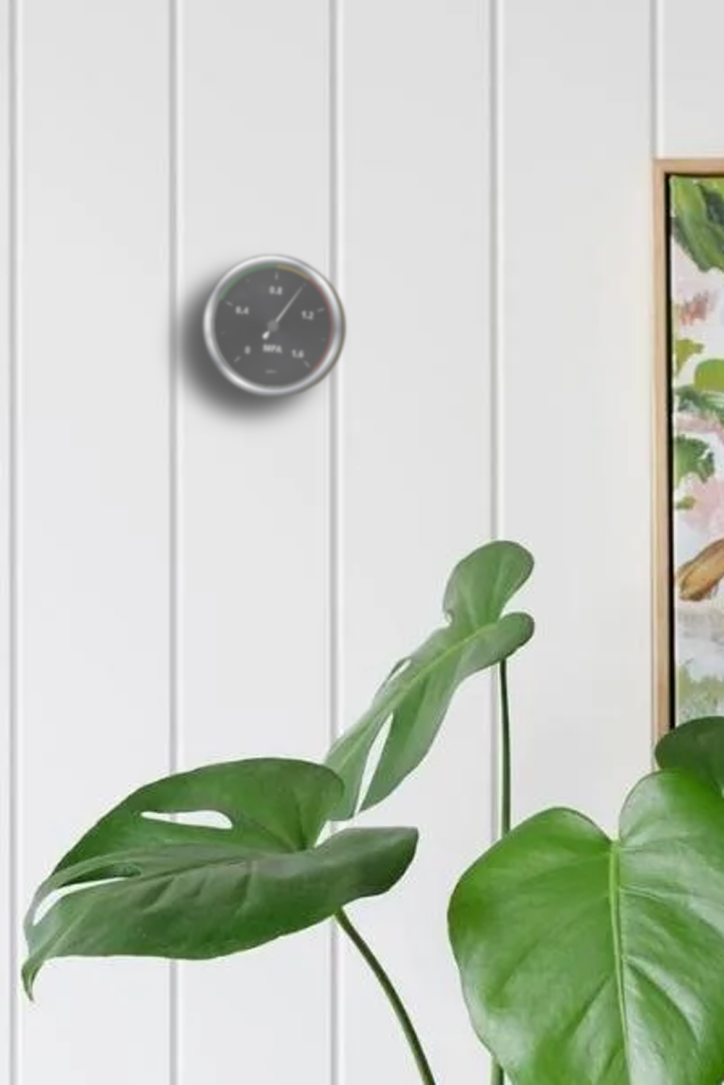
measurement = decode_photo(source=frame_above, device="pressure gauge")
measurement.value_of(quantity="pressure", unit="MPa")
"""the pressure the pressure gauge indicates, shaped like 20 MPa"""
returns 1 MPa
